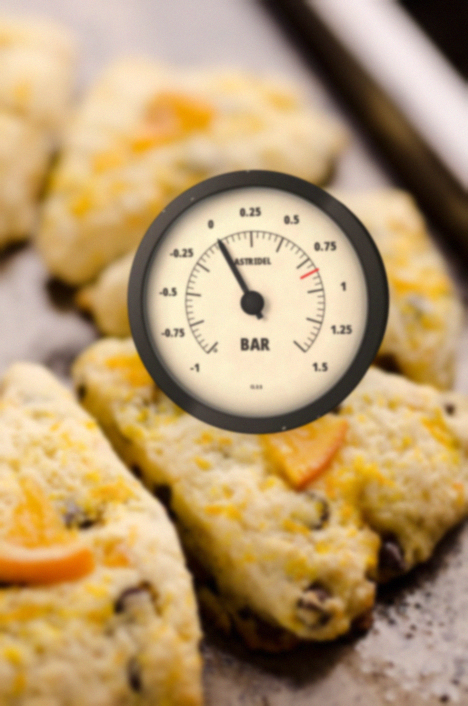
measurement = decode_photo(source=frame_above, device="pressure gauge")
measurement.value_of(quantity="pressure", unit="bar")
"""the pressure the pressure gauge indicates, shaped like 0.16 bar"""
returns 0 bar
